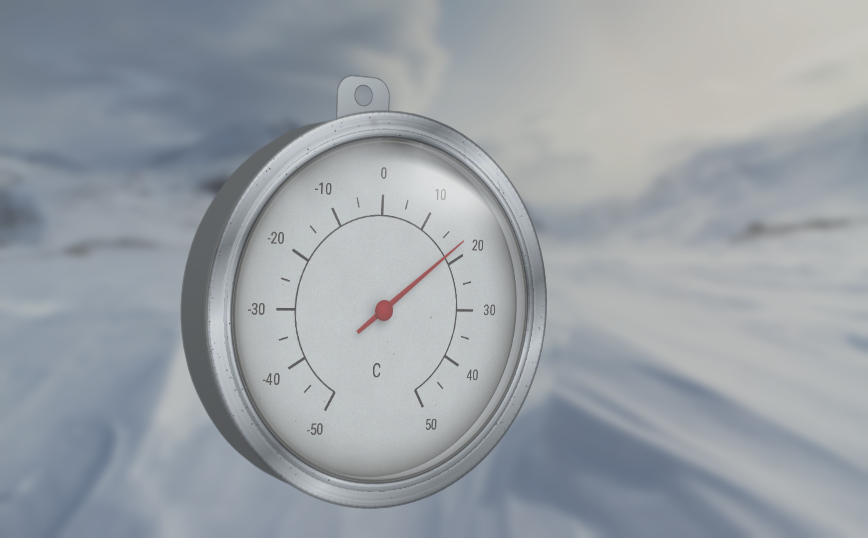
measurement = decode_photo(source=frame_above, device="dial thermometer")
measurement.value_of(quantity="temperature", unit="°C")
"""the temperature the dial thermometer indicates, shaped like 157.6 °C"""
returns 17.5 °C
